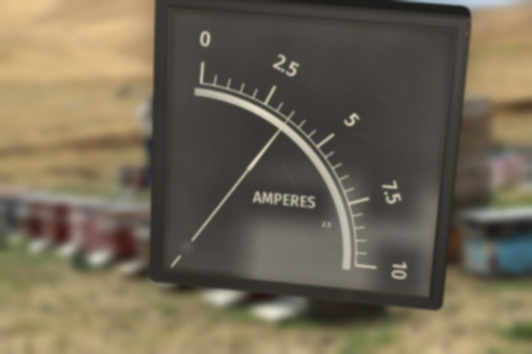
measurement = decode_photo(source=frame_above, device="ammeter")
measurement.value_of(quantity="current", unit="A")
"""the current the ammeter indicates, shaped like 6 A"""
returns 3.5 A
